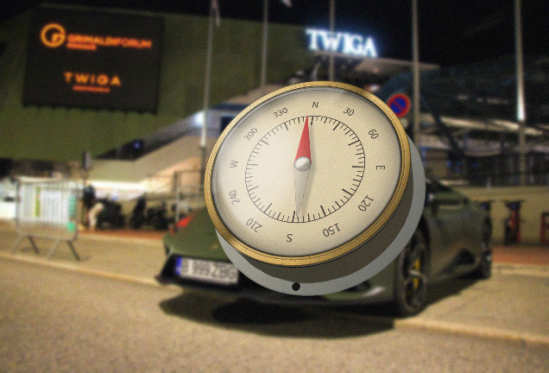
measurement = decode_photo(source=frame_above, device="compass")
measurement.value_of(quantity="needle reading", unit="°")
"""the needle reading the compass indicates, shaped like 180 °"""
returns 355 °
